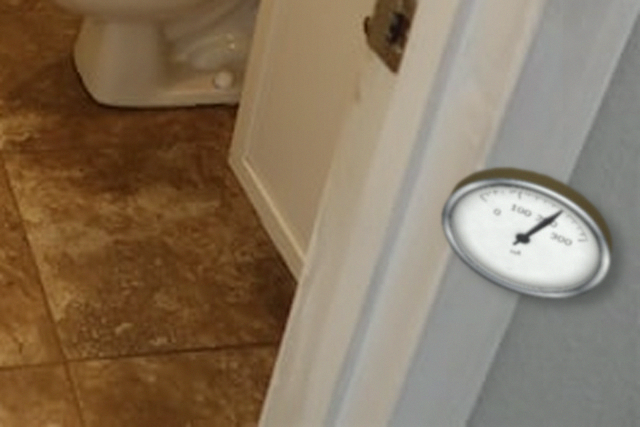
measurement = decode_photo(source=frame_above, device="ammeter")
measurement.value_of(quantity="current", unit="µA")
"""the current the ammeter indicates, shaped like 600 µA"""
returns 200 µA
